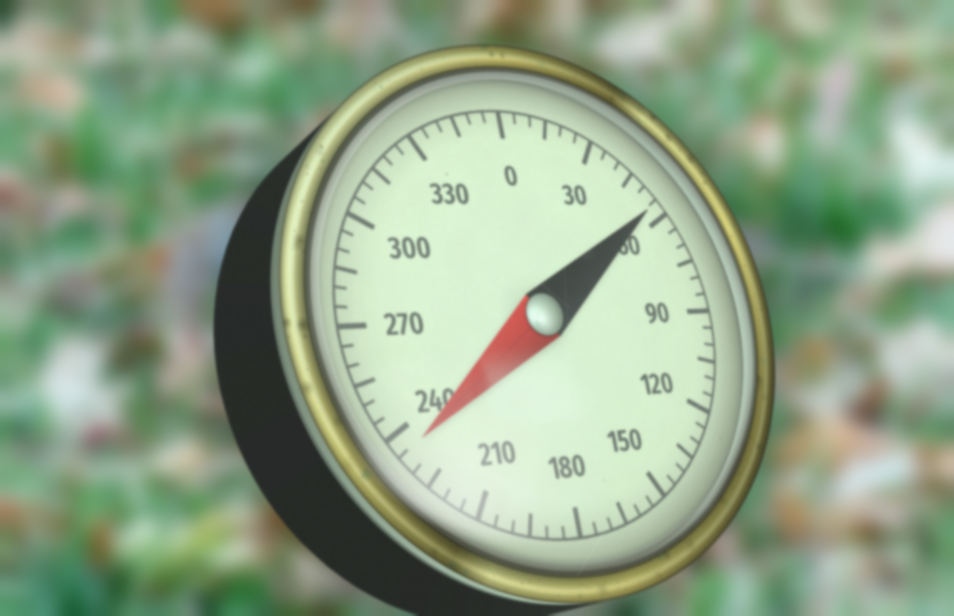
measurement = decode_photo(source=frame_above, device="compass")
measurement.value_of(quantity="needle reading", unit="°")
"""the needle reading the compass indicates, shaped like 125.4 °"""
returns 235 °
